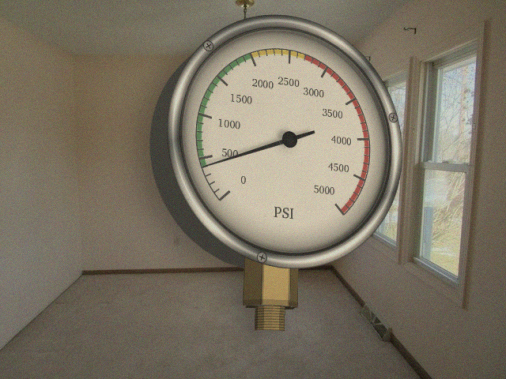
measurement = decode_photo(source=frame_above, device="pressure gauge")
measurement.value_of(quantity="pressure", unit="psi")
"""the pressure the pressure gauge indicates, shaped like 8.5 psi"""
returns 400 psi
